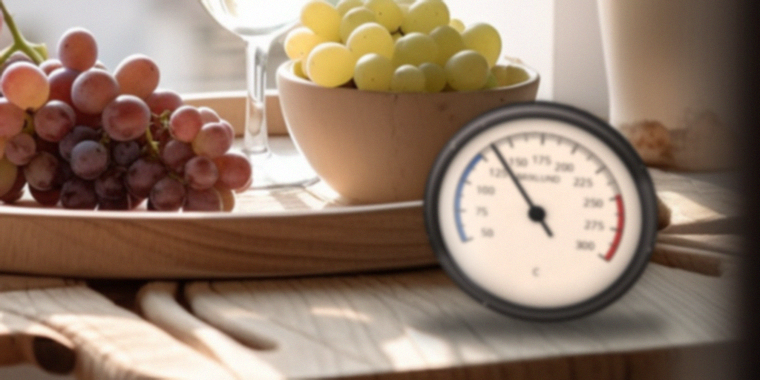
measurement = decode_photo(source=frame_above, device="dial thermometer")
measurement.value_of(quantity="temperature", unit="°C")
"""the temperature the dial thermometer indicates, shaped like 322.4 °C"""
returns 137.5 °C
